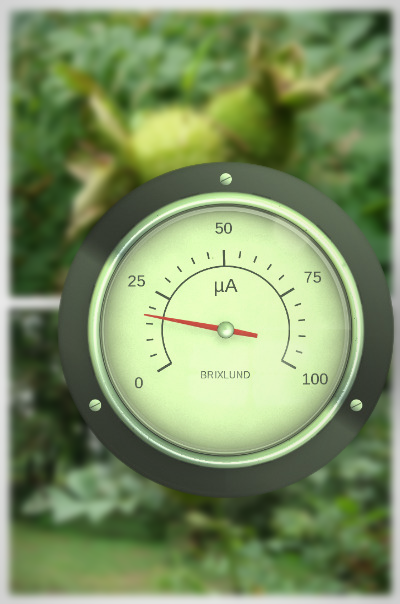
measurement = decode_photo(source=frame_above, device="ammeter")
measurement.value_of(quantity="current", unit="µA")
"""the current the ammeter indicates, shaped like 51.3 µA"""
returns 17.5 µA
